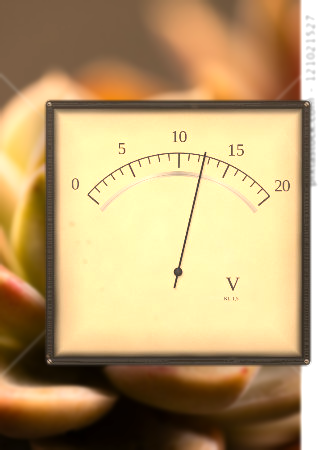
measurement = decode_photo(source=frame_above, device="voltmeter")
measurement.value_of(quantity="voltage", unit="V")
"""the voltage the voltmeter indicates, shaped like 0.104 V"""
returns 12.5 V
